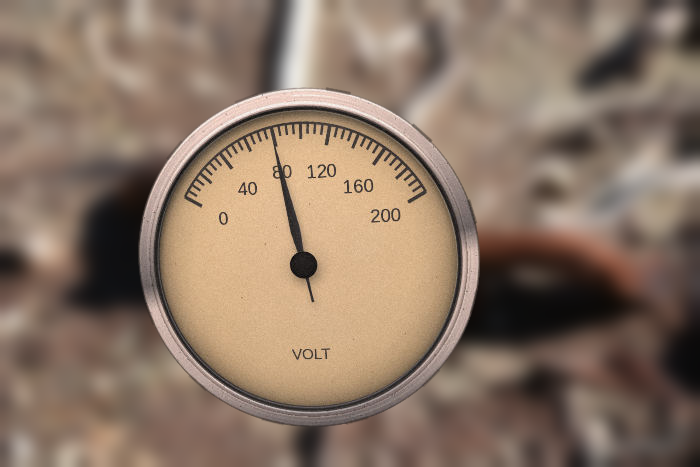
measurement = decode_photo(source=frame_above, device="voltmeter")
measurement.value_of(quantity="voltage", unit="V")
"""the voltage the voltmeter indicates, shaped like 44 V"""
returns 80 V
